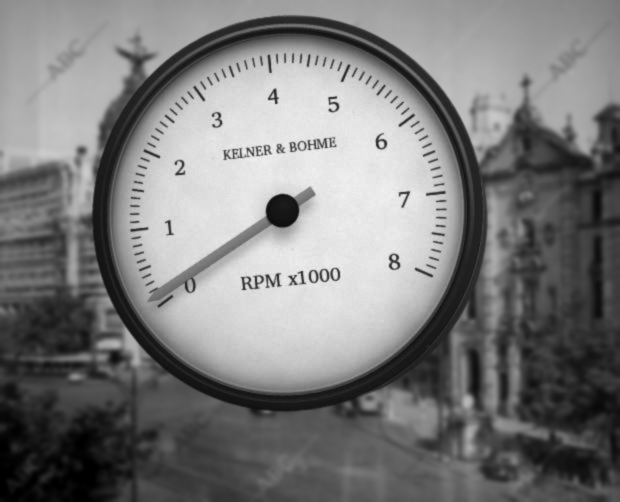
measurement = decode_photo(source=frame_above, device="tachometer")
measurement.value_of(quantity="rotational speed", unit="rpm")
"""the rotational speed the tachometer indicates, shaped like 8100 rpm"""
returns 100 rpm
